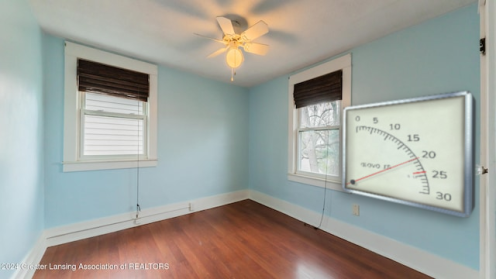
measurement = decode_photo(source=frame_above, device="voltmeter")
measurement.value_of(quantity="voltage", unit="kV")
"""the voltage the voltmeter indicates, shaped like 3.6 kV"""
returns 20 kV
